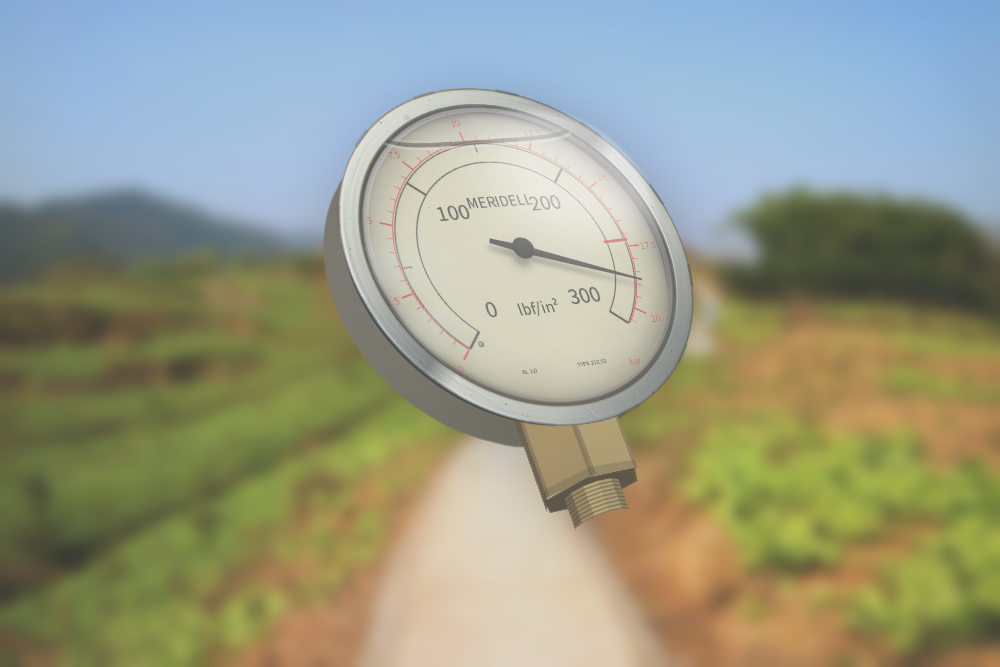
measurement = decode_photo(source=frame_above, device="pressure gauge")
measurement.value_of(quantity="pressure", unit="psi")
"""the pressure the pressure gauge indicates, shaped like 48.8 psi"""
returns 275 psi
